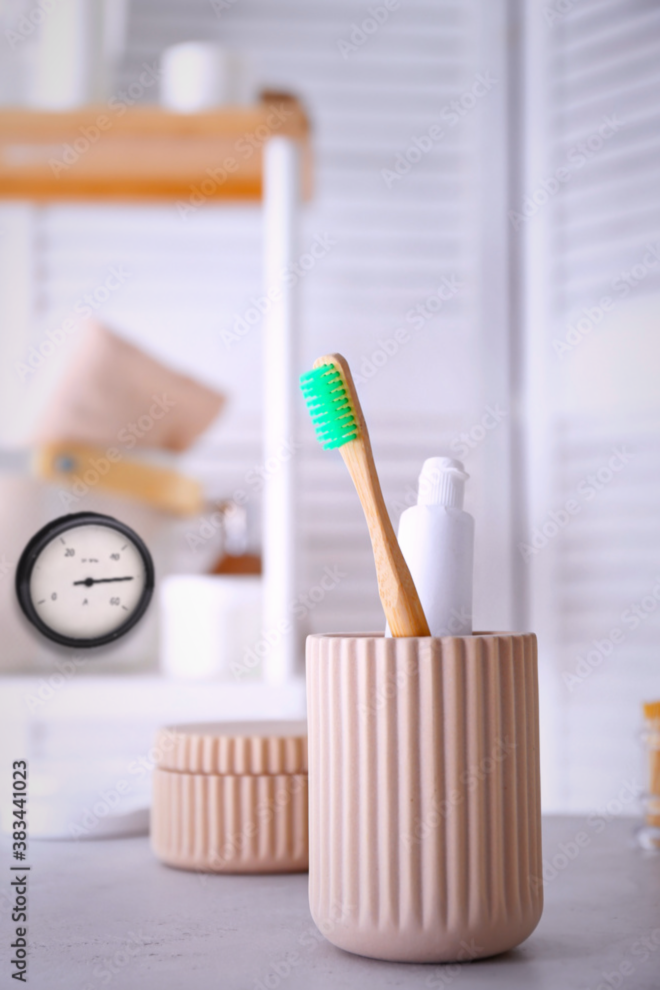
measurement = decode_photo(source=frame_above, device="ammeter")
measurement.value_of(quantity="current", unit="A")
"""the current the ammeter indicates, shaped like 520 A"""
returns 50 A
